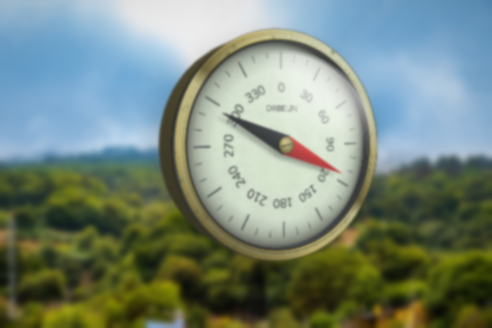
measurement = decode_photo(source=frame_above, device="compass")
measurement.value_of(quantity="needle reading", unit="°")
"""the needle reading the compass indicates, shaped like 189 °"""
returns 115 °
